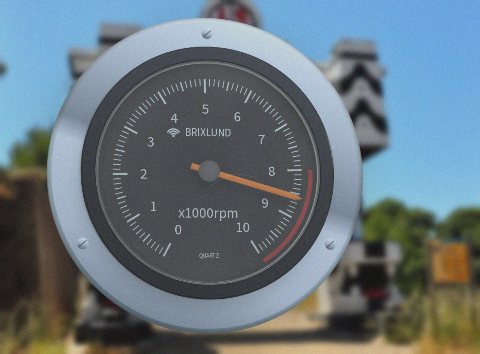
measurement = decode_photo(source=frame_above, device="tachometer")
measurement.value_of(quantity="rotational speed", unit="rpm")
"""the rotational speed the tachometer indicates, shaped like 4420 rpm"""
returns 8600 rpm
